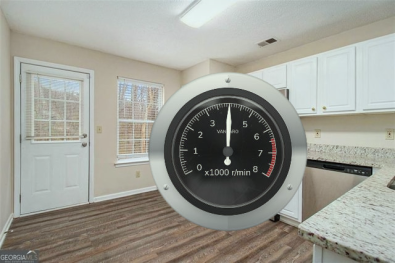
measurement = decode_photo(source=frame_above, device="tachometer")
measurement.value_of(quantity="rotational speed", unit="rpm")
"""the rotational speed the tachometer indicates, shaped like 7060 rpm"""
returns 4000 rpm
